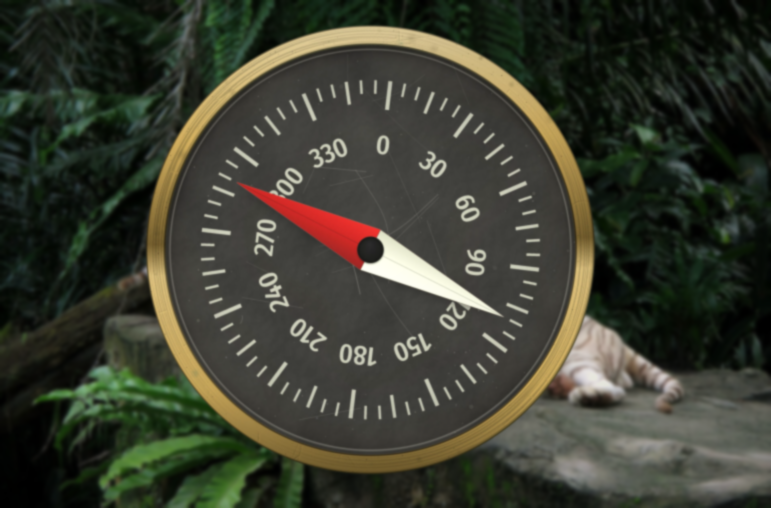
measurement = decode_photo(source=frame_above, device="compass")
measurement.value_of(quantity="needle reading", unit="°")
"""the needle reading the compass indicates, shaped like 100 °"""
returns 290 °
